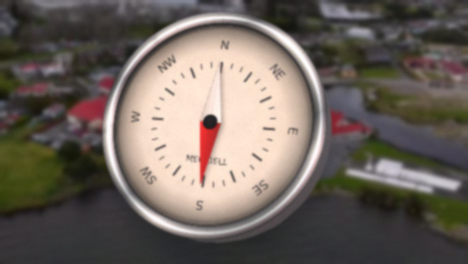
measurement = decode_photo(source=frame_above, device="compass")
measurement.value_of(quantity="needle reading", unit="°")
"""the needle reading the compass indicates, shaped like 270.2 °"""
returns 180 °
